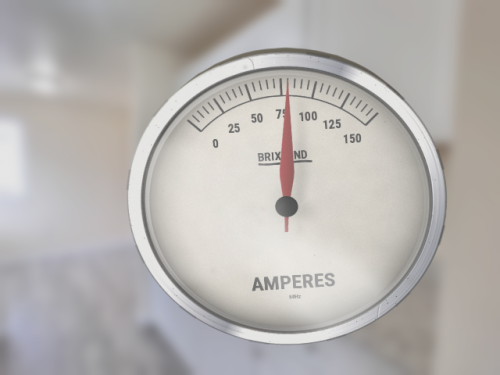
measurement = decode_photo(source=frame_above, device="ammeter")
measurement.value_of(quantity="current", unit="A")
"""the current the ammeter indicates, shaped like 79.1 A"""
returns 80 A
